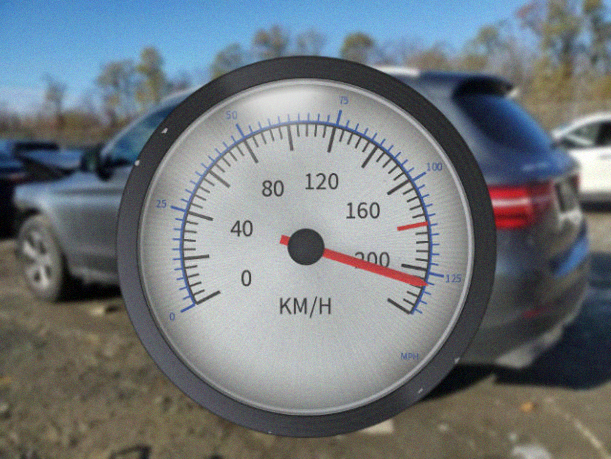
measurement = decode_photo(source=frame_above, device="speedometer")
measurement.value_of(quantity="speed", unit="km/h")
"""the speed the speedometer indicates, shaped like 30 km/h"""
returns 206 km/h
